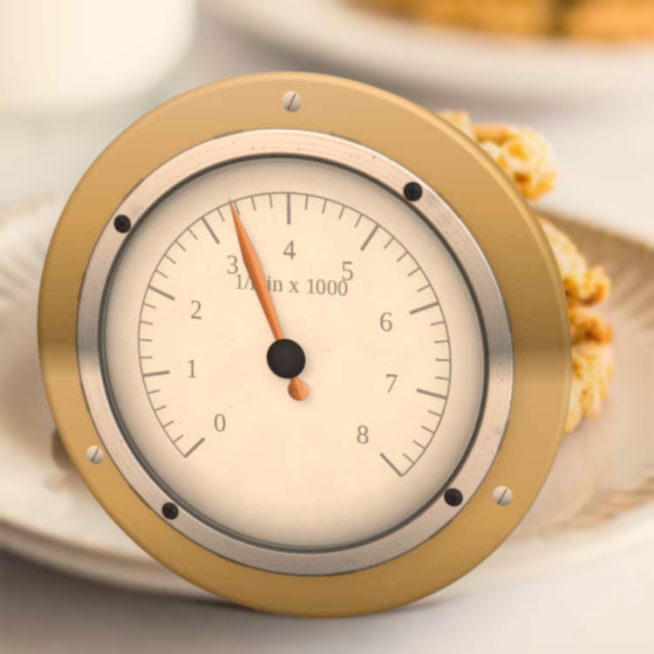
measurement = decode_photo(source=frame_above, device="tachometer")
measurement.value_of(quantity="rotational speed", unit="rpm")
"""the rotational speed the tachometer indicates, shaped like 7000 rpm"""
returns 3400 rpm
